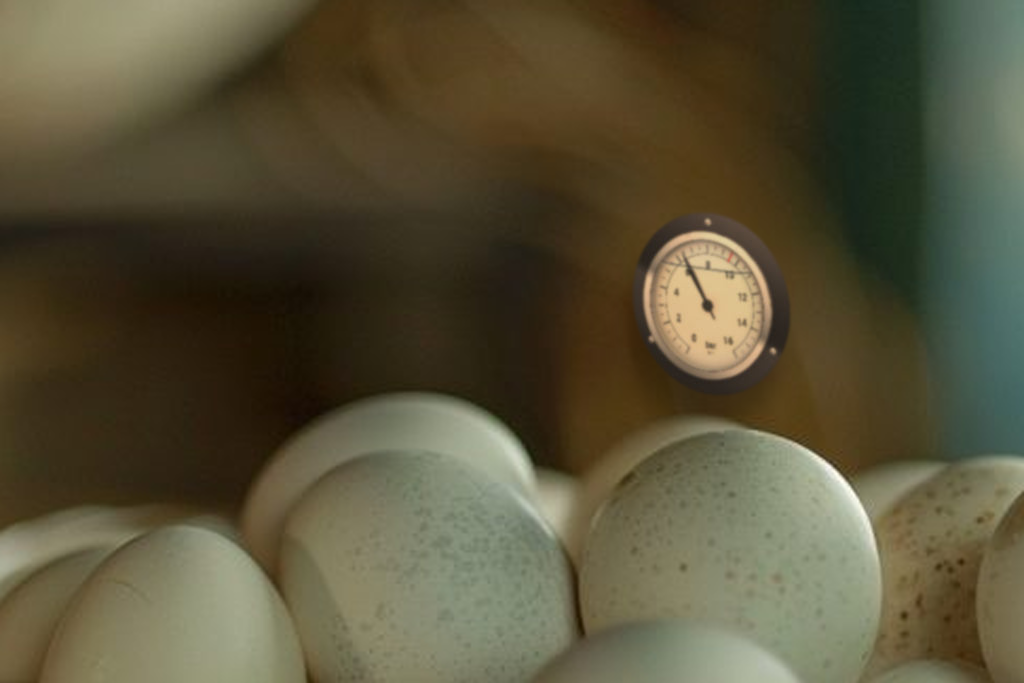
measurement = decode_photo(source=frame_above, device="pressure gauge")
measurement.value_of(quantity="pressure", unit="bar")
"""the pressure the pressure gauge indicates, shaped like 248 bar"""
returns 6.5 bar
